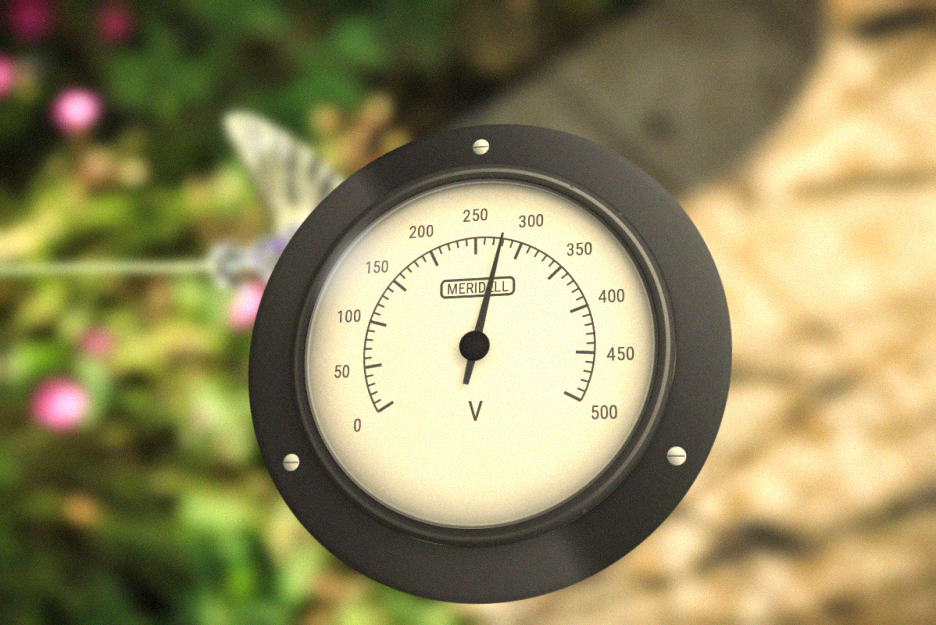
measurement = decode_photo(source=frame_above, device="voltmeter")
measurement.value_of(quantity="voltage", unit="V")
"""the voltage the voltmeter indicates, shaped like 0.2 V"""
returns 280 V
